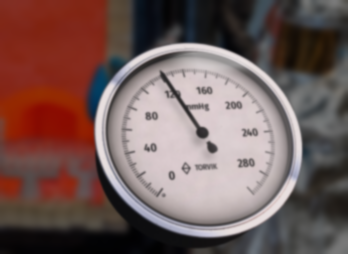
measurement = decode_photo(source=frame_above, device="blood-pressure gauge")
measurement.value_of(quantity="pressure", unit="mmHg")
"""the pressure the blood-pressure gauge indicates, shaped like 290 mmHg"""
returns 120 mmHg
